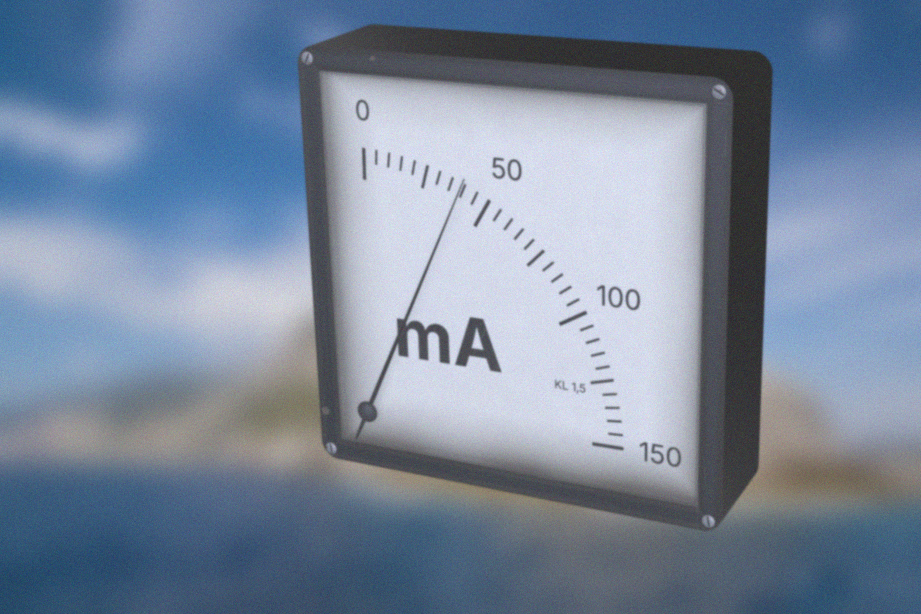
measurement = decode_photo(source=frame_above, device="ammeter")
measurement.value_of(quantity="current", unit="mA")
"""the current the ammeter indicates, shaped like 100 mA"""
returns 40 mA
